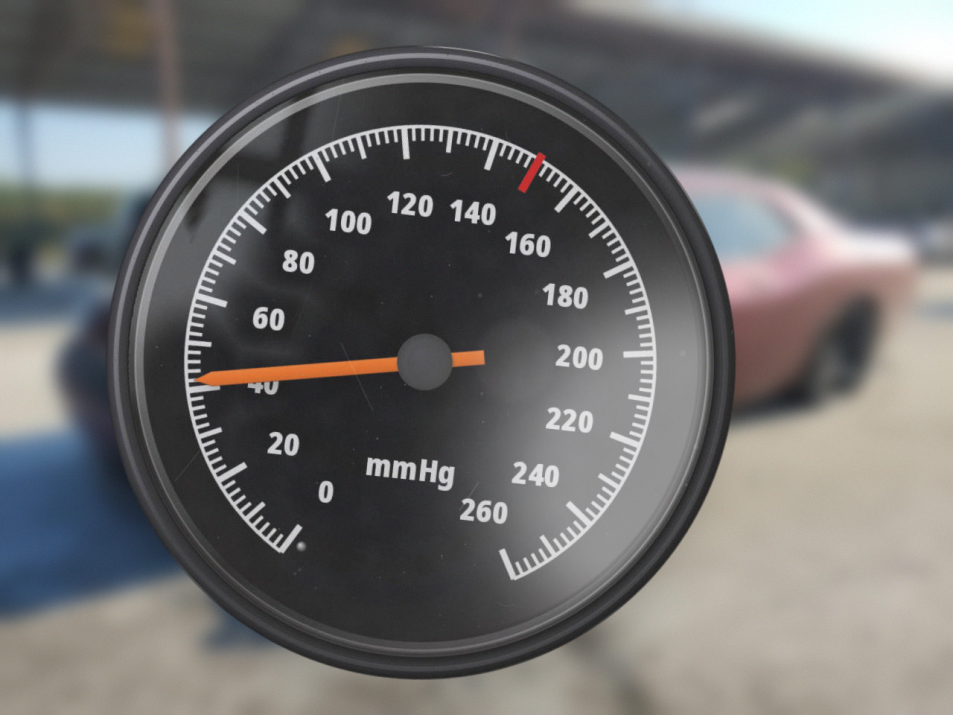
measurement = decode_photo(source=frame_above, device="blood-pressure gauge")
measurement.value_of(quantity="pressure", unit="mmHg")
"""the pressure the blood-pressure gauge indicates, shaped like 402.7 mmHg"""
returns 42 mmHg
